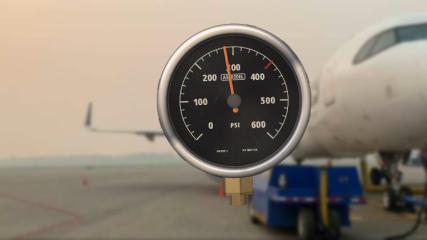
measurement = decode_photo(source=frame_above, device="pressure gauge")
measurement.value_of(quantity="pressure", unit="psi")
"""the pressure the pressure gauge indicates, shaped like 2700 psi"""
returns 280 psi
